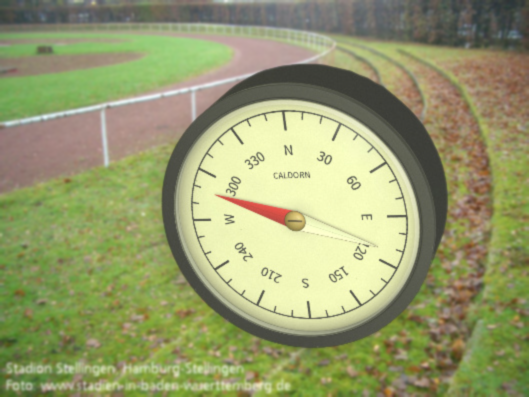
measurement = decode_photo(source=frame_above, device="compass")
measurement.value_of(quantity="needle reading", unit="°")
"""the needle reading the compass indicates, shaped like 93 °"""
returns 290 °
